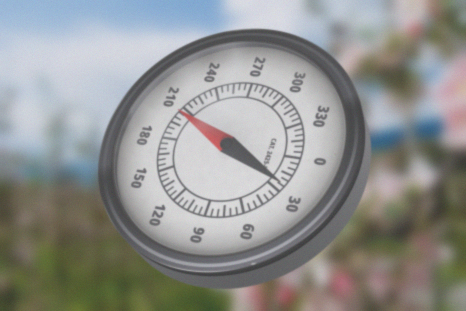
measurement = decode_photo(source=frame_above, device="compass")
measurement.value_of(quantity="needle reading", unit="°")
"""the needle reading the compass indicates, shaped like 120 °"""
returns 205 °
